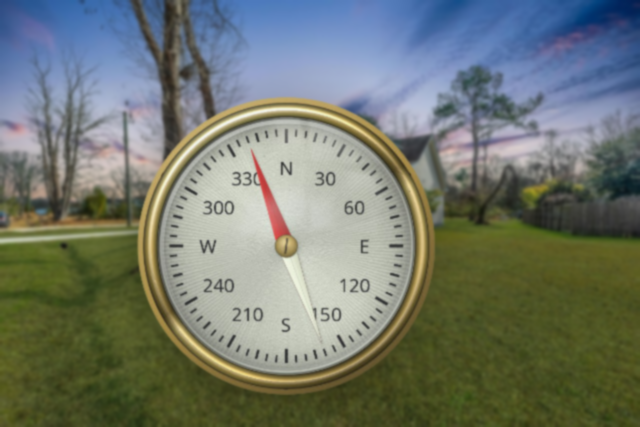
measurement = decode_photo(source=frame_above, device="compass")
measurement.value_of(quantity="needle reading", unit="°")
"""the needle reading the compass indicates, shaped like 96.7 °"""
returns 340 °
